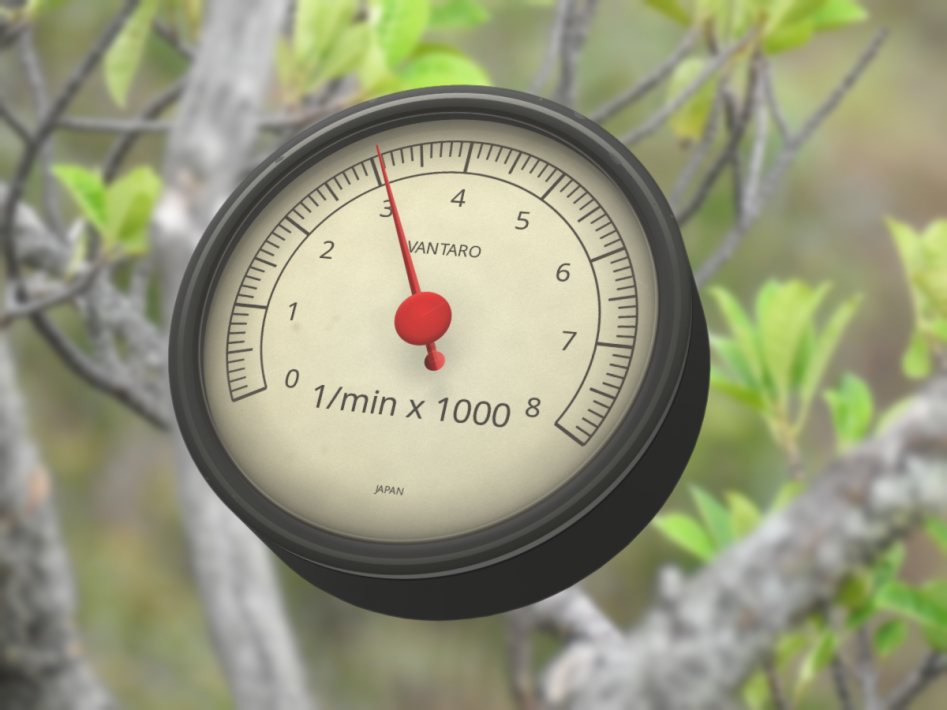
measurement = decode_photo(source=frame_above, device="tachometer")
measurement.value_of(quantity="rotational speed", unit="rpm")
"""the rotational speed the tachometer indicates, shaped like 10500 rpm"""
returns 3100 rpm
